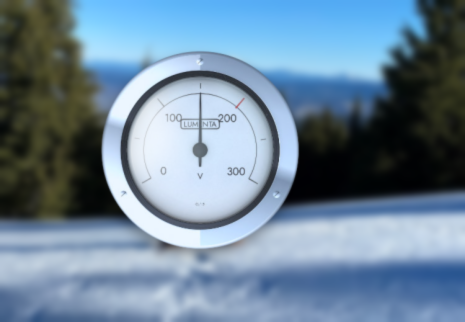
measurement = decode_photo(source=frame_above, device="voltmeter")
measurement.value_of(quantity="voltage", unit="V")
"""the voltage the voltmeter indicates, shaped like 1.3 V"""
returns 150 V
